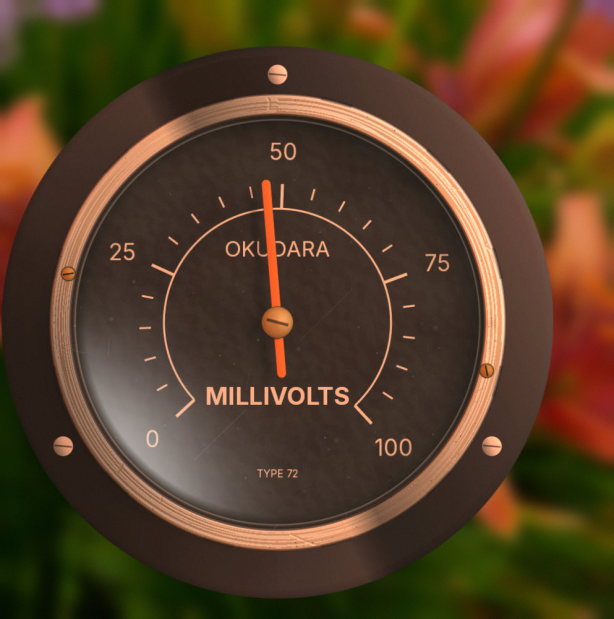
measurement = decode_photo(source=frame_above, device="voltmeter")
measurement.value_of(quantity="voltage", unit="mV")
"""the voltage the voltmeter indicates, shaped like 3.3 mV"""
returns 47.5 mV
